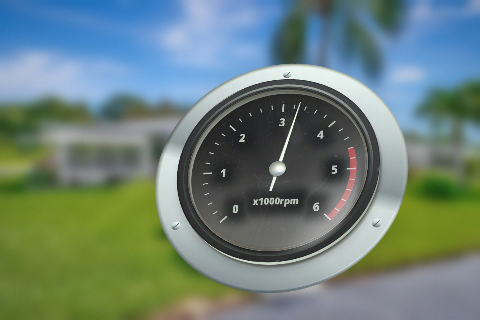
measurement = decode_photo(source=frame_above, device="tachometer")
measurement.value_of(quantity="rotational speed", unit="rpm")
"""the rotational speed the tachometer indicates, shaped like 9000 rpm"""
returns 3300 rpm
